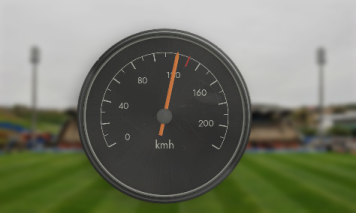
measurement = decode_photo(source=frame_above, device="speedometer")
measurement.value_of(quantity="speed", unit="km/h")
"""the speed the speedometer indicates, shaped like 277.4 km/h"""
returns 120 km/h
